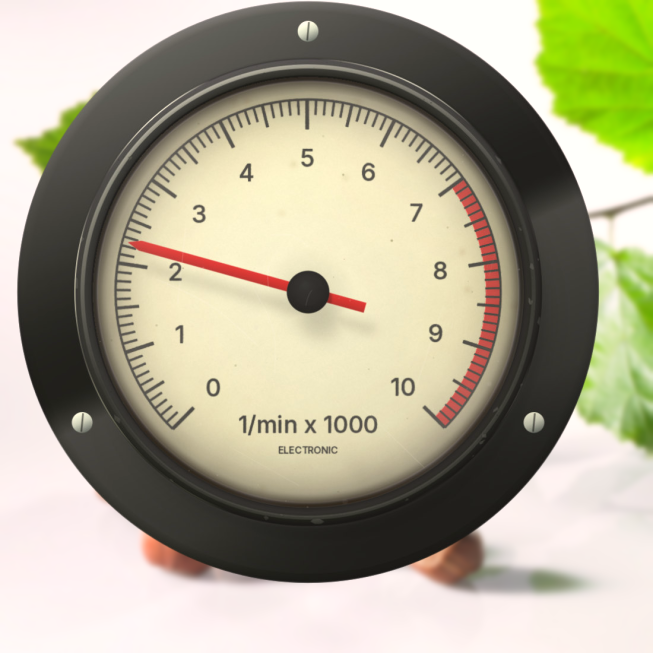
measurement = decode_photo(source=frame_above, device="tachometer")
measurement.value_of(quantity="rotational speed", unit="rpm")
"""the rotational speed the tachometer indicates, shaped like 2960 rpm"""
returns 2250 rpm
